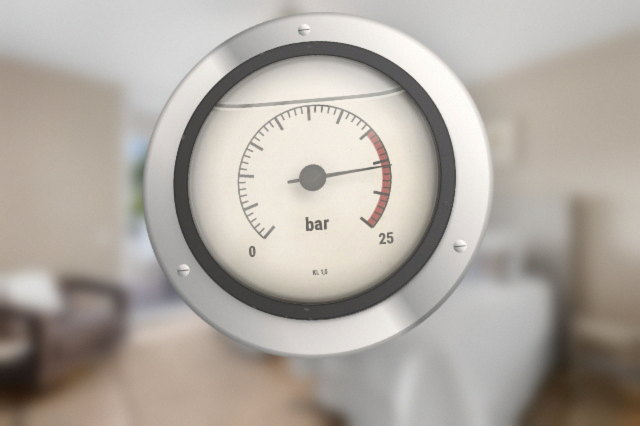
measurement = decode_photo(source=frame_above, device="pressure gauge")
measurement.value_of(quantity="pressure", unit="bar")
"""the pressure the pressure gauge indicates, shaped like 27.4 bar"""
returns 20.5 bar
